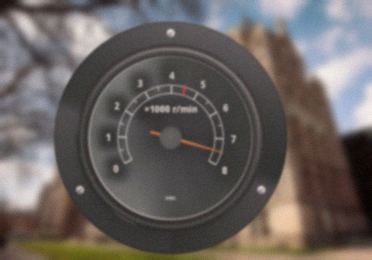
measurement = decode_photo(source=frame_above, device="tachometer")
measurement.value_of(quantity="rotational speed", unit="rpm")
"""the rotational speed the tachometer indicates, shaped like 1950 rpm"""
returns 7500 rpm
